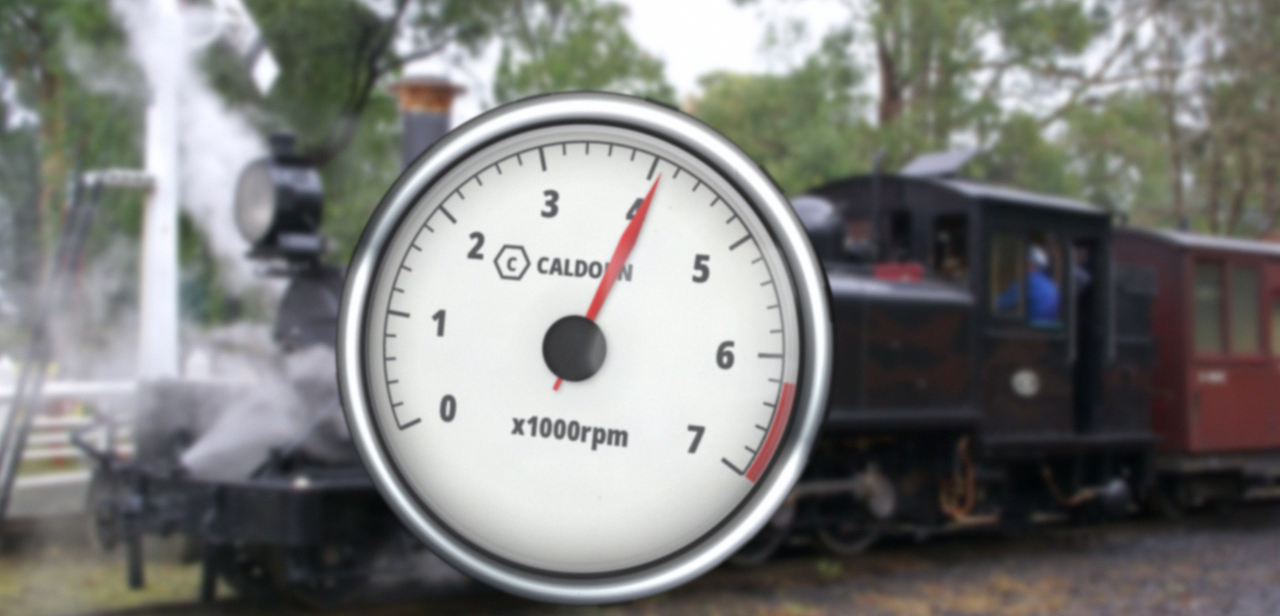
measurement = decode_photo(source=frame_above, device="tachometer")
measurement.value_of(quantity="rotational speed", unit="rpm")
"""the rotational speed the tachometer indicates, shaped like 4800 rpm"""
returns 4100 rpm
